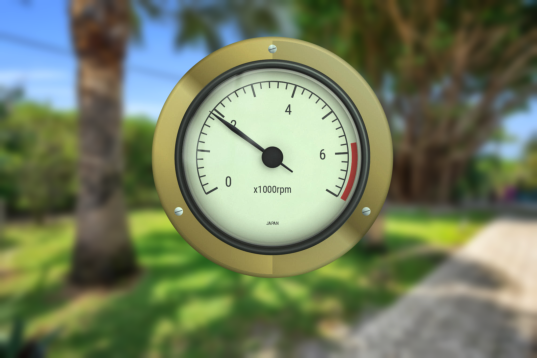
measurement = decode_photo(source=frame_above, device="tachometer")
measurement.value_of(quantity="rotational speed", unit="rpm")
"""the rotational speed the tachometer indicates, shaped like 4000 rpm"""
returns 1900 rpm
